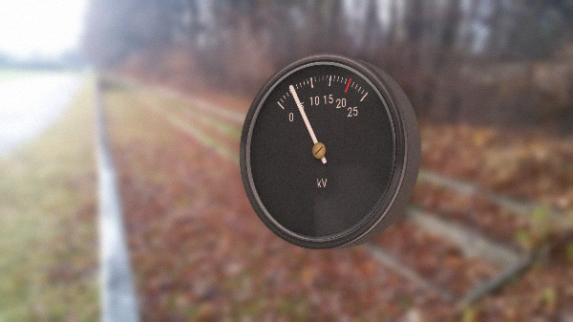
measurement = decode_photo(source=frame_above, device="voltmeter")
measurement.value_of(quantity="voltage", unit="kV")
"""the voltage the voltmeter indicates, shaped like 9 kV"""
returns 5 kV
